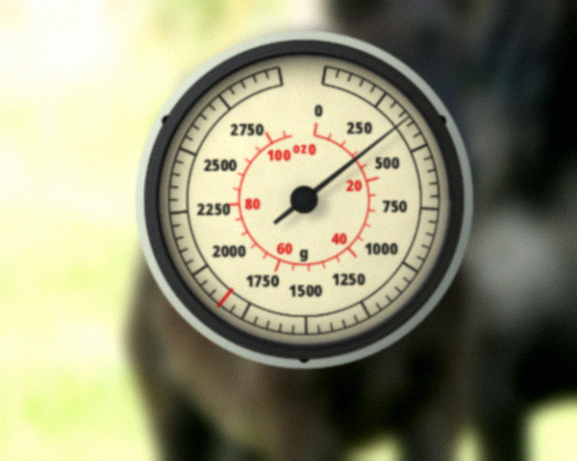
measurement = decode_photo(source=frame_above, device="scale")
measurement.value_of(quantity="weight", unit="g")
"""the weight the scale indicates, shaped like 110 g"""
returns 375 g
